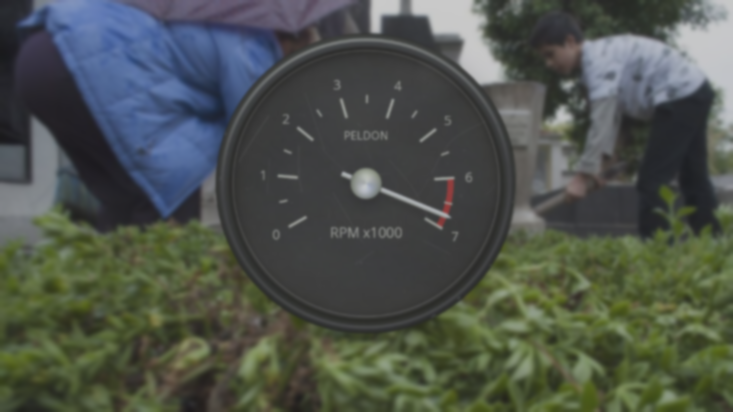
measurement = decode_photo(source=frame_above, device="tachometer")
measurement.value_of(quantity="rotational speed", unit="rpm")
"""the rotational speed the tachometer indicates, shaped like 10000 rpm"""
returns 6750 rpm
